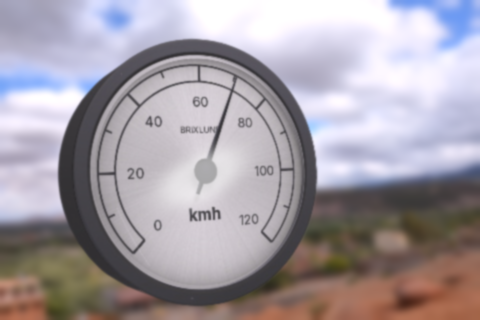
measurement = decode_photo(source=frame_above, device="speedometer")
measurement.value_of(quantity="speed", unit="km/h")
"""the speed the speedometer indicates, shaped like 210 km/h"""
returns 70 km/h
